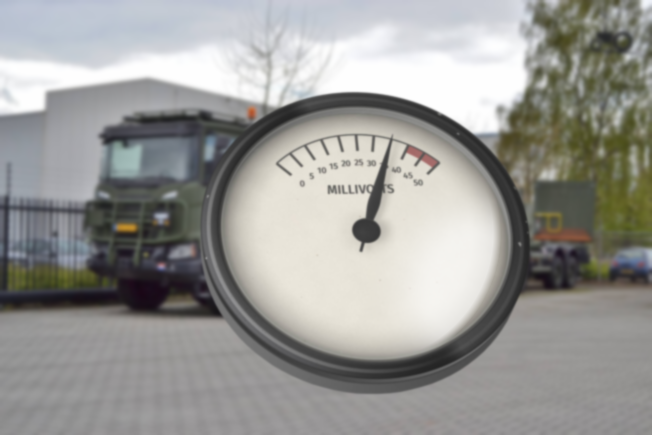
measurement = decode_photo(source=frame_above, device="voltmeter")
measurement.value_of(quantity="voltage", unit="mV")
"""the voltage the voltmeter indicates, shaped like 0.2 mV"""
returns 35 mV
